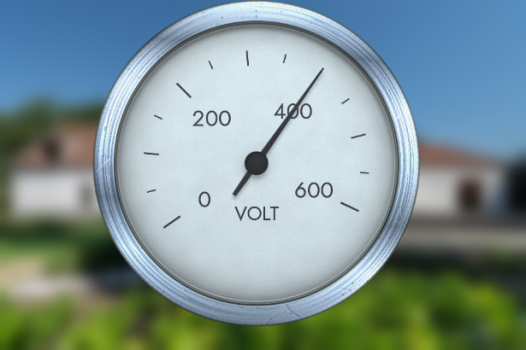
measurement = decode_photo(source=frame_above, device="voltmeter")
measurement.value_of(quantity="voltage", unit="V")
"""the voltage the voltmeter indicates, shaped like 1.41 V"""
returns 400 V
